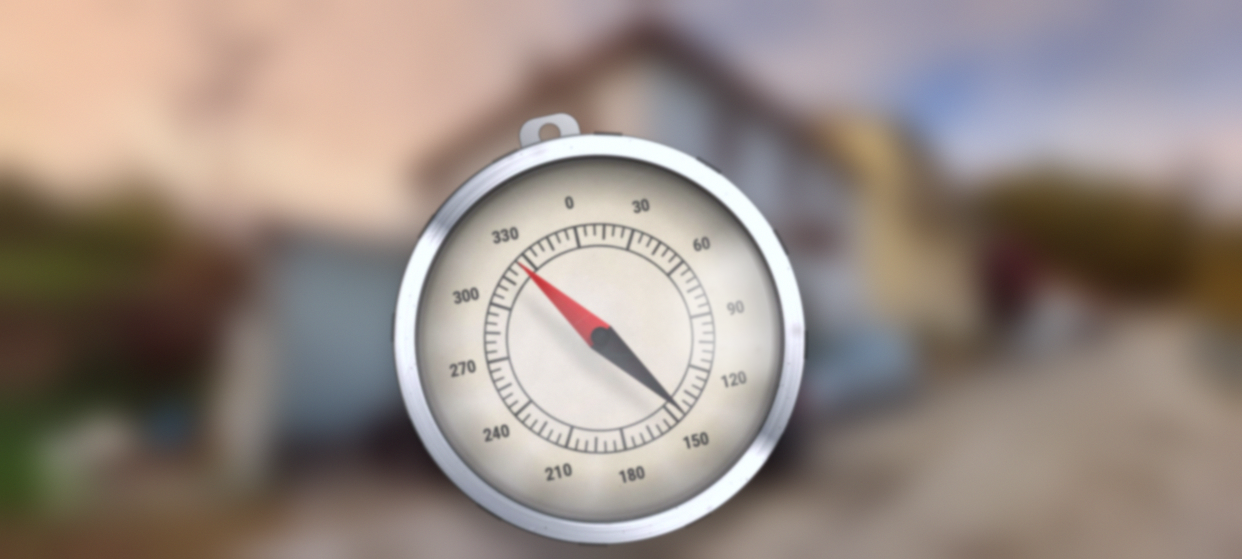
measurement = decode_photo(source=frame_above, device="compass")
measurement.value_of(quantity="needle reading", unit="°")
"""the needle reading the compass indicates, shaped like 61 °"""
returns 325 °
